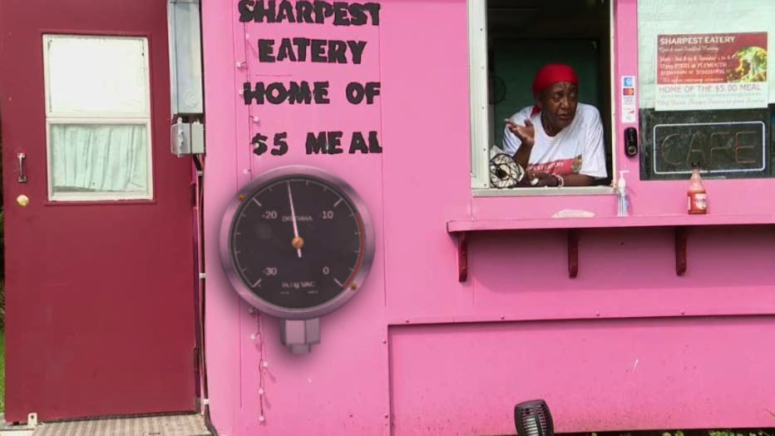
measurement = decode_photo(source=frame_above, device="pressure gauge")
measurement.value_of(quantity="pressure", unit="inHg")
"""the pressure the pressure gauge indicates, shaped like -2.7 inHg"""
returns -16 inHg
